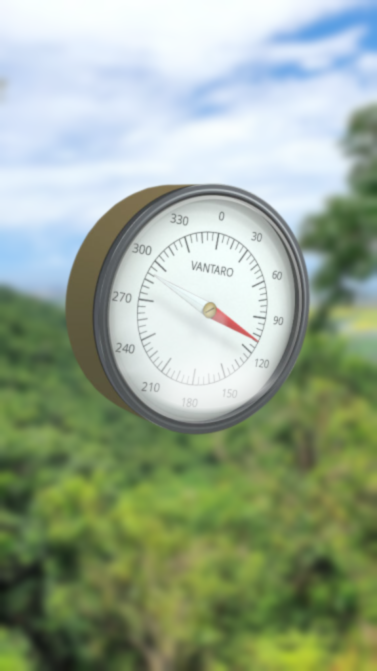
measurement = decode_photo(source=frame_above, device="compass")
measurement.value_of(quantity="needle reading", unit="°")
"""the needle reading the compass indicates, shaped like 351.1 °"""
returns 110 °
